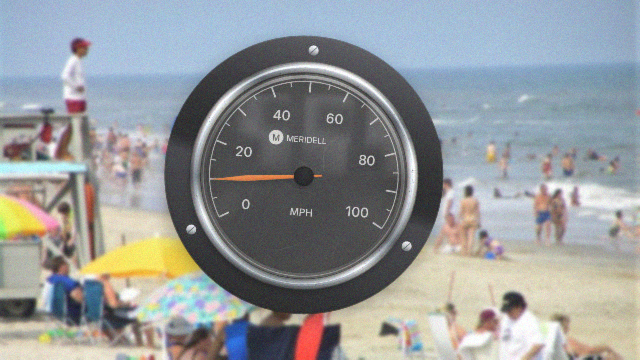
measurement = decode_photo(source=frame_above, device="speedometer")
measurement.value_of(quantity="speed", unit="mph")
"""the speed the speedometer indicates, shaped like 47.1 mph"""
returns 10 mph
